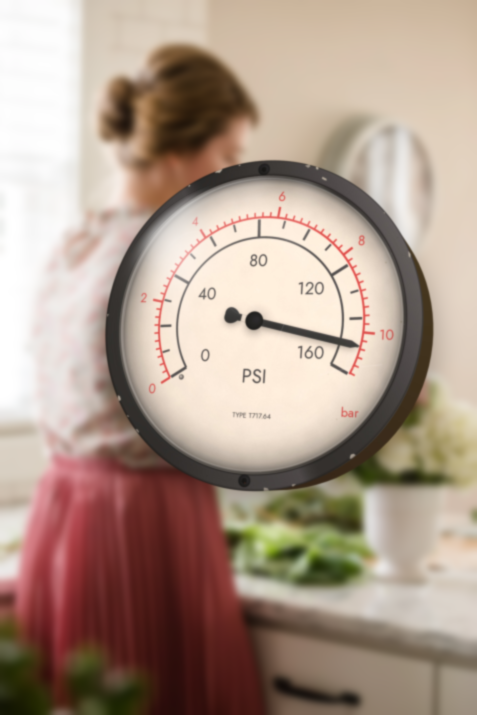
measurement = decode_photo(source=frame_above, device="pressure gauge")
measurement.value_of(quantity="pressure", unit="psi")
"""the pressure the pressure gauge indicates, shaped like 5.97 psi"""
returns 150 psi
